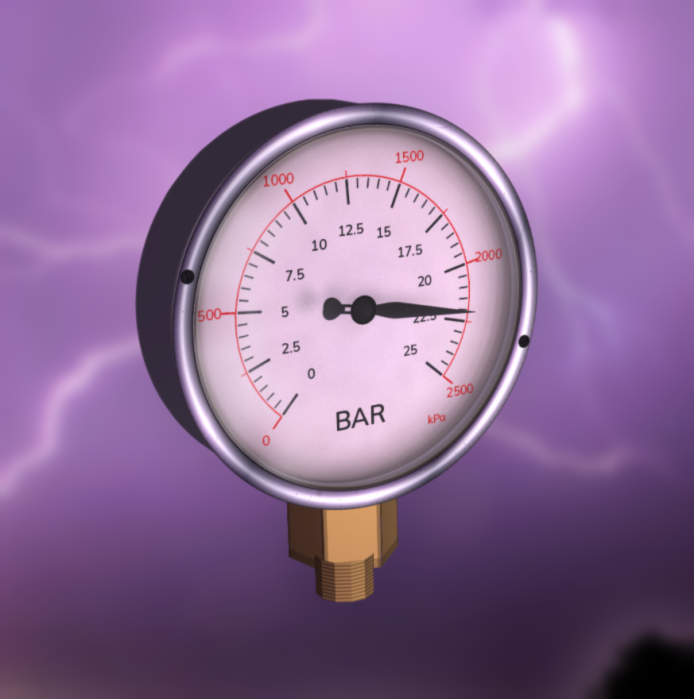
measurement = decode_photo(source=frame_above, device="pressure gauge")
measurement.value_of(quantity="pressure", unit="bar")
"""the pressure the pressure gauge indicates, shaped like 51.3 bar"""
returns 22 bar
